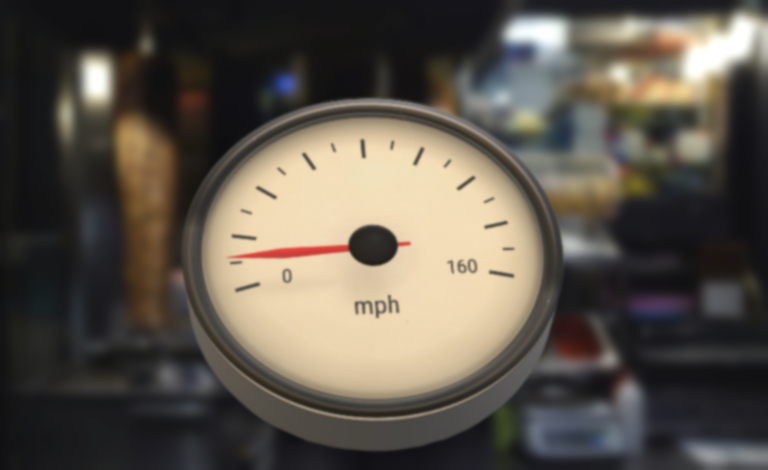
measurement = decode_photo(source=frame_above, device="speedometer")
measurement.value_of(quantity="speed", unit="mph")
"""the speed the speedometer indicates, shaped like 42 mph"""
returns 10 mph
